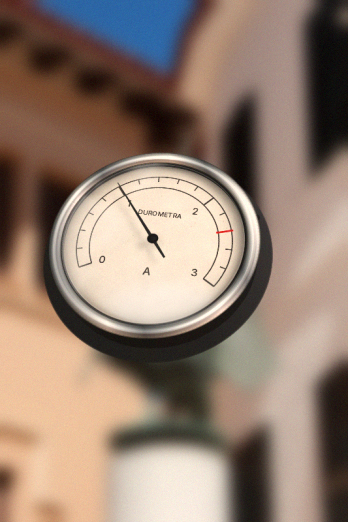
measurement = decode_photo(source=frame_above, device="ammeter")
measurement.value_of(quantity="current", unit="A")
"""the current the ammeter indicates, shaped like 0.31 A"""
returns 1 A
